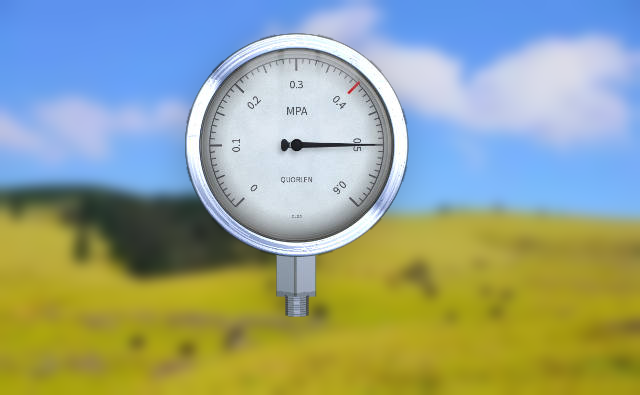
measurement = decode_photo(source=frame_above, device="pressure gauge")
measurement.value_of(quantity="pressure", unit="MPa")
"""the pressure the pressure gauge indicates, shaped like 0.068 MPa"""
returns 0.5 MPa
